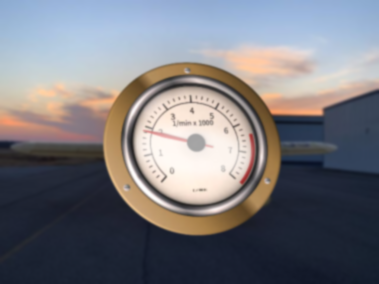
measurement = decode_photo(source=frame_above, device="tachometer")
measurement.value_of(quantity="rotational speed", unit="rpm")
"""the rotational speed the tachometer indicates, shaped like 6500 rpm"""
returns 1800 rpm
